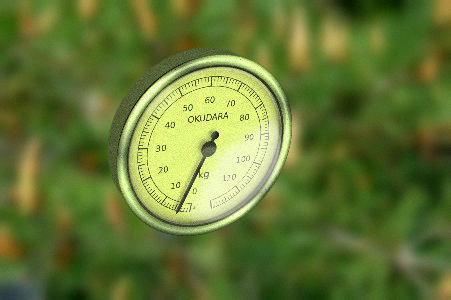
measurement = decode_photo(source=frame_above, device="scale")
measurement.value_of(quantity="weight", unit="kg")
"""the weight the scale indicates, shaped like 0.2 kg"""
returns 5 kg
